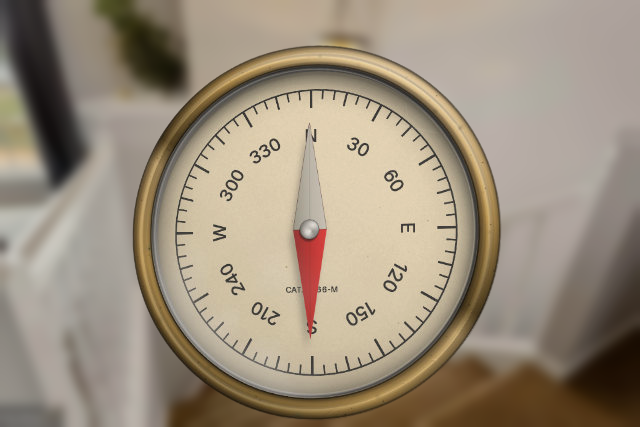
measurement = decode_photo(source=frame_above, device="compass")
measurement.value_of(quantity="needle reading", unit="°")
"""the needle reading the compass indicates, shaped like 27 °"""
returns 180 °
